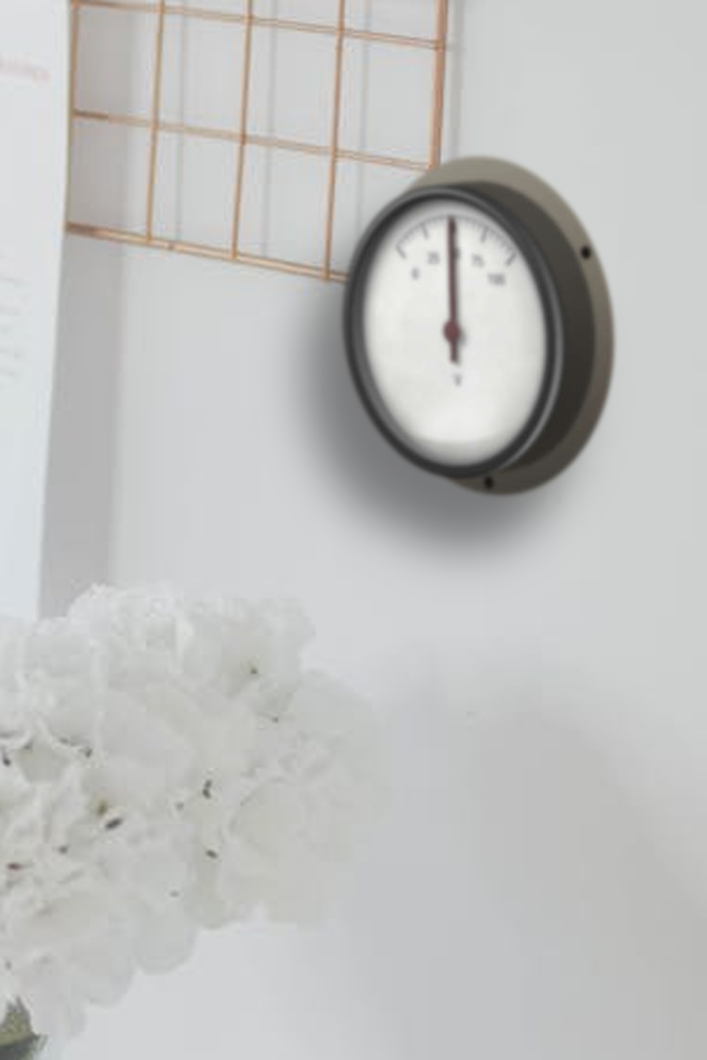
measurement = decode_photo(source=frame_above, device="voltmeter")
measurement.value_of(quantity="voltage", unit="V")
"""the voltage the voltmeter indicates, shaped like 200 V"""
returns 50 V
